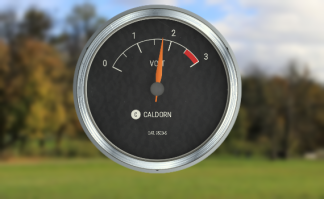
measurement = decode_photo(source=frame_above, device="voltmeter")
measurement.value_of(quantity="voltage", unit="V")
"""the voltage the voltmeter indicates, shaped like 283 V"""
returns 1.75 V
